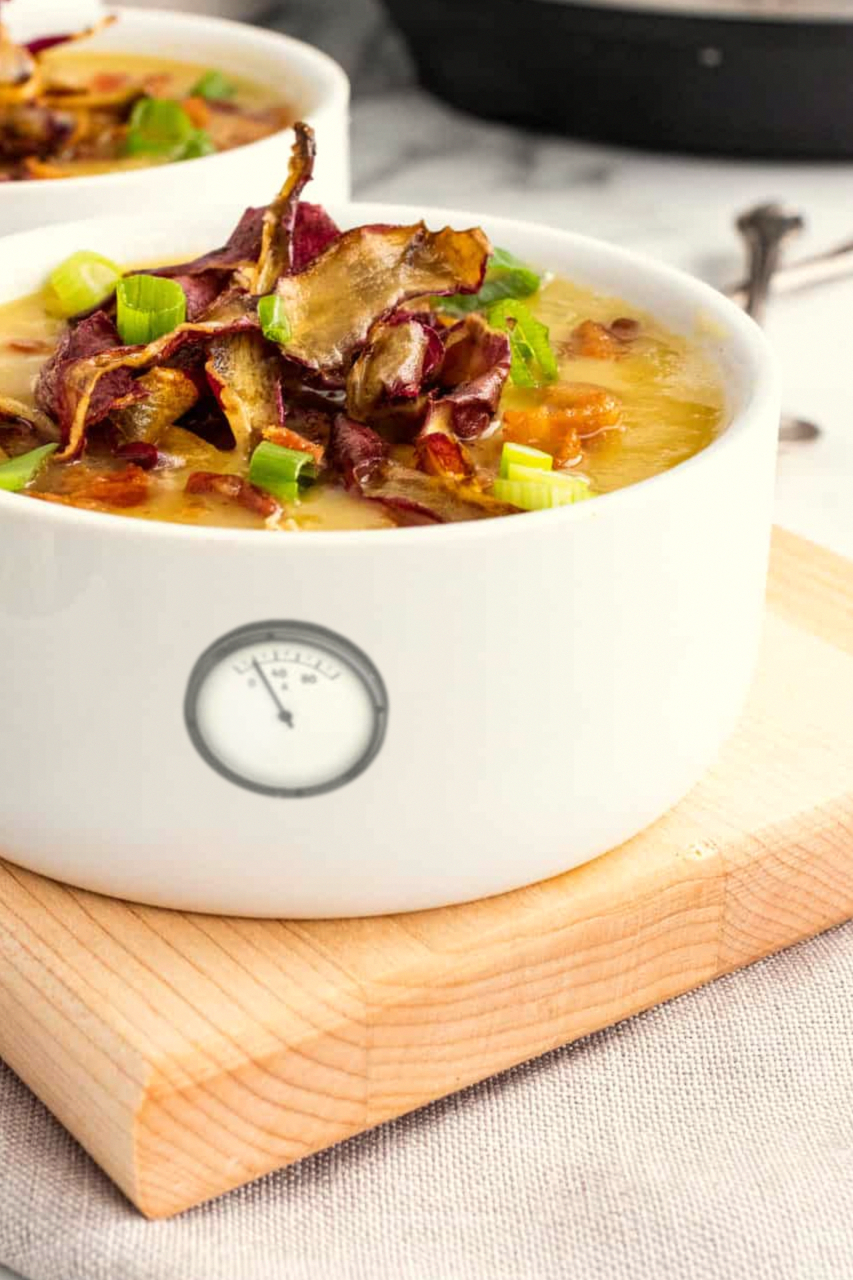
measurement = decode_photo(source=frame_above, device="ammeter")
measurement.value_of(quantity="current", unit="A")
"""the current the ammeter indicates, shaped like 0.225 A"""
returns 20 A
